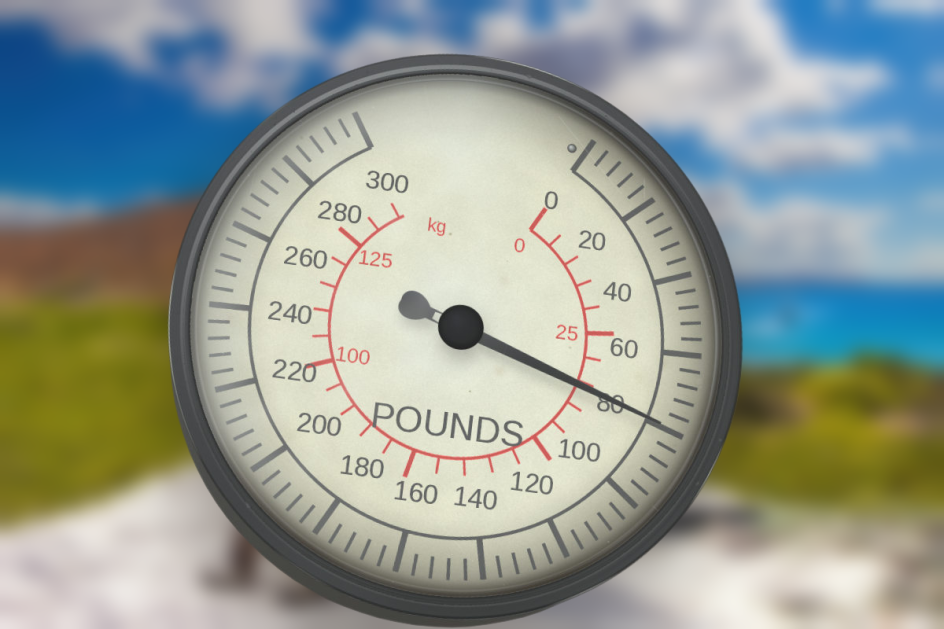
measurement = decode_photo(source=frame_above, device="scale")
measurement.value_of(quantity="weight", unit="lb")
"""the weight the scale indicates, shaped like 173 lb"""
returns 80 lb
